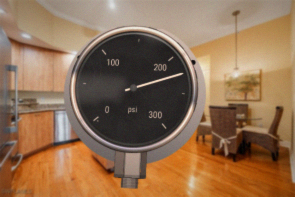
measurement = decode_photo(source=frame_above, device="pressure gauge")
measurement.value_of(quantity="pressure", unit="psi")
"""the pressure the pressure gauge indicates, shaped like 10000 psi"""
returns 225 psi
